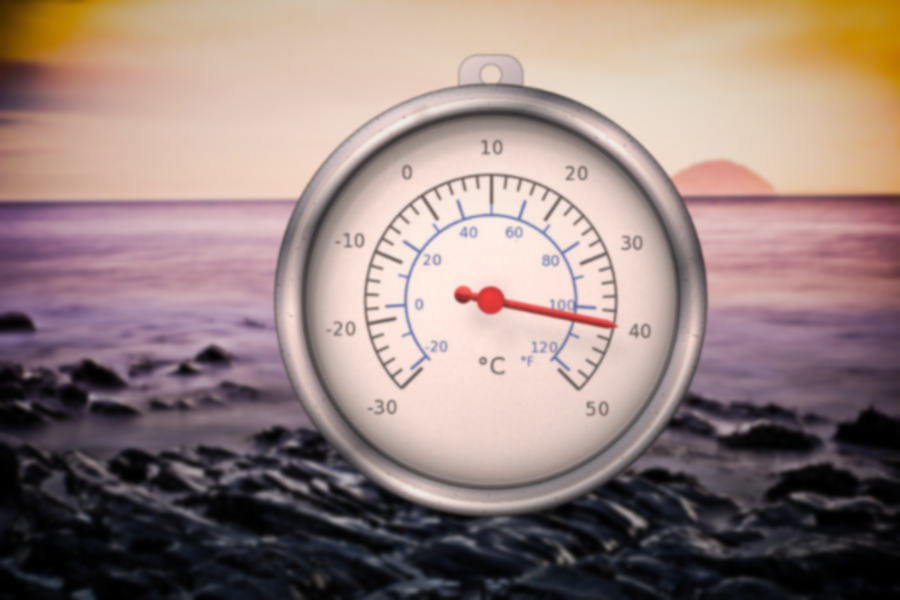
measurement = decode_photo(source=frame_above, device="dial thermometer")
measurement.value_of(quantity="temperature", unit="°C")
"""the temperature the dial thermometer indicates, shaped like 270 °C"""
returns 40 °C
